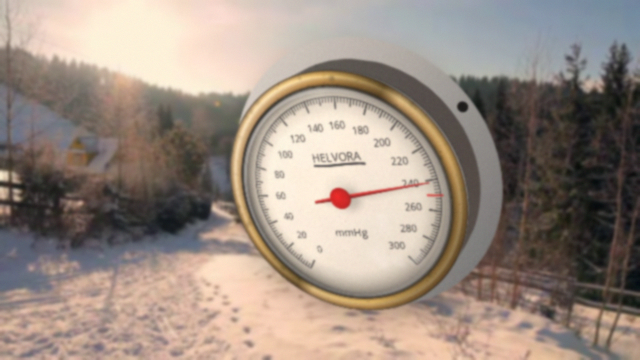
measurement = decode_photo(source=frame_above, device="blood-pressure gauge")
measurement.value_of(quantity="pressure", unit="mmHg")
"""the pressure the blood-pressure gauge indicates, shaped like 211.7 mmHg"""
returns 240 mmHg
